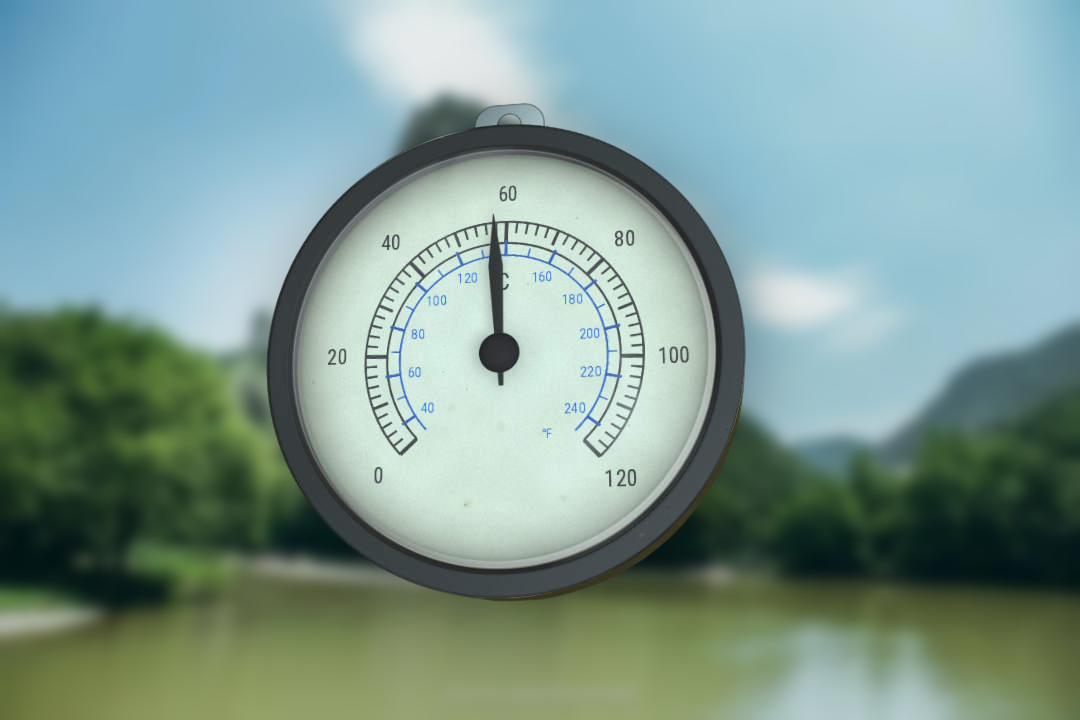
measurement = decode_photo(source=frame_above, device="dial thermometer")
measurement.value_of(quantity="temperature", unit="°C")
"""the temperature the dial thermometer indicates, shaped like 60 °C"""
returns 58 °C
